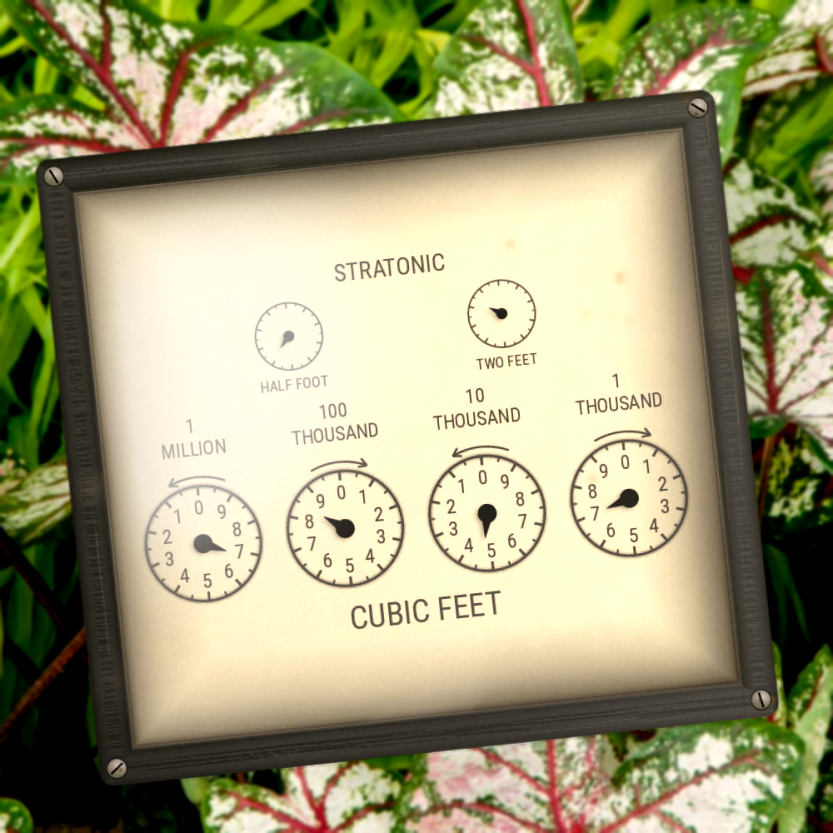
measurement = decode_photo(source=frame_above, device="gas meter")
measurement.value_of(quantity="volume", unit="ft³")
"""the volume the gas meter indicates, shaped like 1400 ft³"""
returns 684700 ft³
